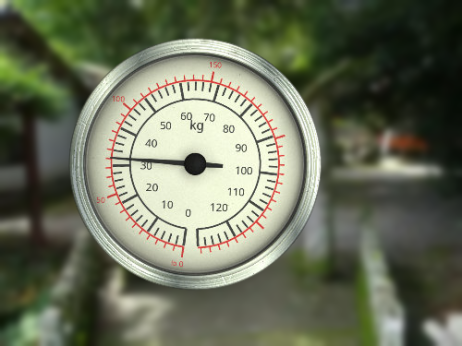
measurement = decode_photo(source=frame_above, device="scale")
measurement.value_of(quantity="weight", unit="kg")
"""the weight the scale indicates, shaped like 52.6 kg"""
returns 32 kg
